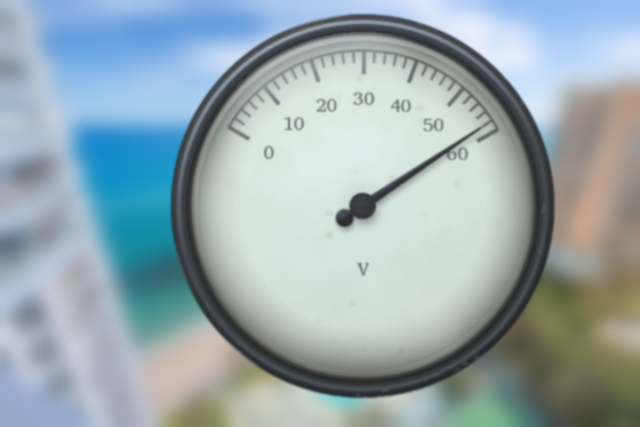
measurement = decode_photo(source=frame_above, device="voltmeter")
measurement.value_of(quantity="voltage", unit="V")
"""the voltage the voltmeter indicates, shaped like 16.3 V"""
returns 58 V
